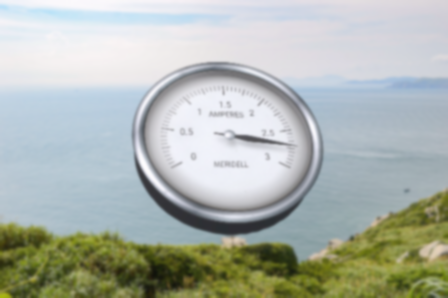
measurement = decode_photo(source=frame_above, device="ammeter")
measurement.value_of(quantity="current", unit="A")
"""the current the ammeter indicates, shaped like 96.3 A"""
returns 2.75 A
